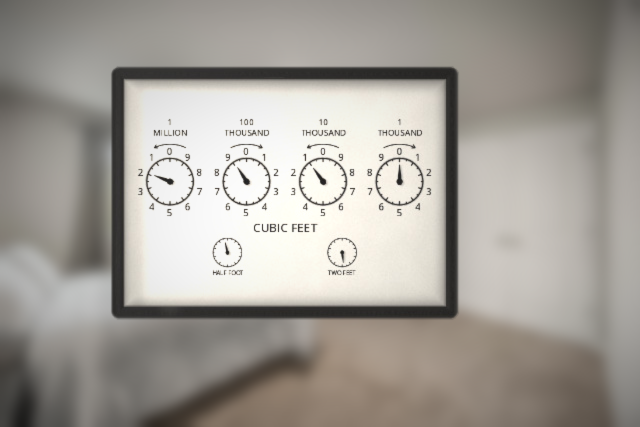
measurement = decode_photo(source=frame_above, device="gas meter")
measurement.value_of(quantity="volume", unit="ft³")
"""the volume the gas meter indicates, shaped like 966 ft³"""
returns 191000 ft³
